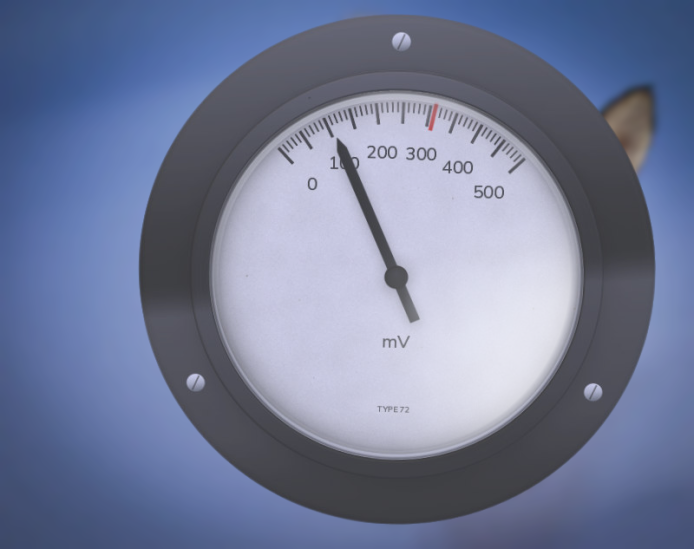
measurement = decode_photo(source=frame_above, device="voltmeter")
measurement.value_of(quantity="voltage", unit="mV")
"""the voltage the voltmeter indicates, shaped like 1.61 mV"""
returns 110 mV
